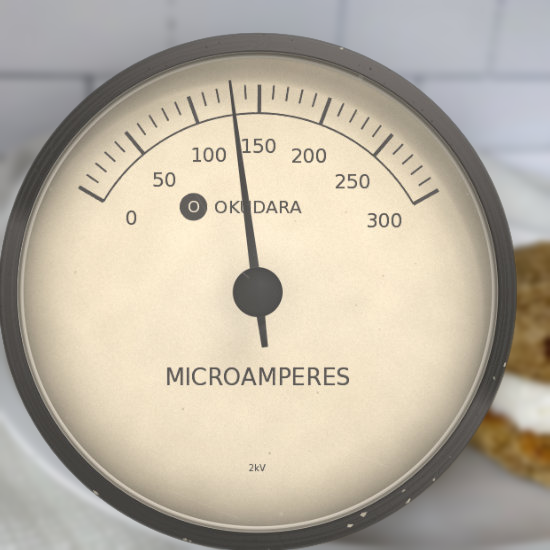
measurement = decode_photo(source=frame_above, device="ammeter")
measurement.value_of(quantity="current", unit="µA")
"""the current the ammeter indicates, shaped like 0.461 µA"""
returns 130 µA
